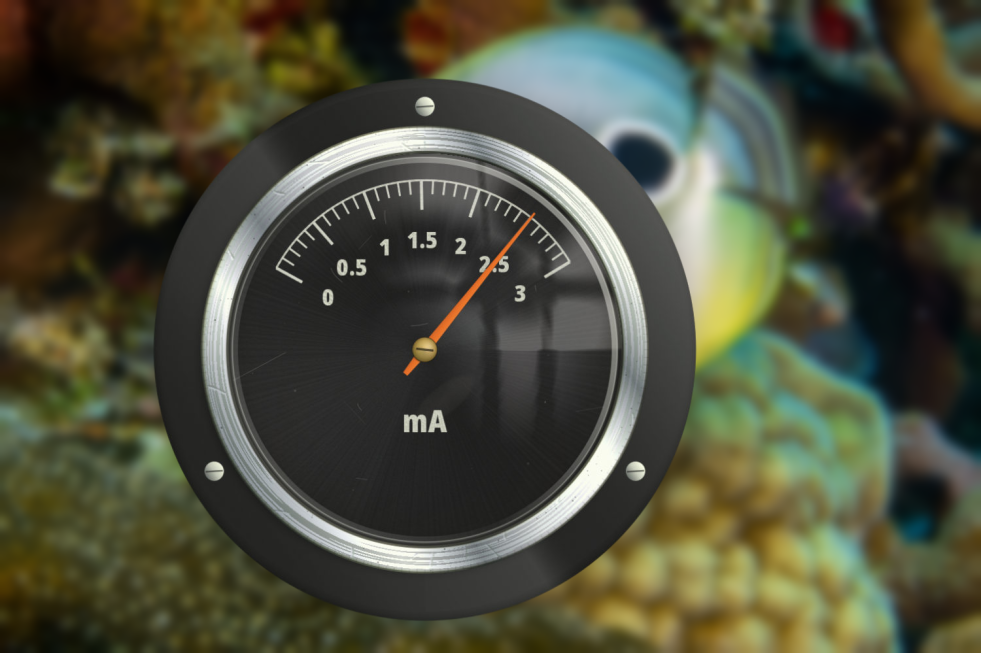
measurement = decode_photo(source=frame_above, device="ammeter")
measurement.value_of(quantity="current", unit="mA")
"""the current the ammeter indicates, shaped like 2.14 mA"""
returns 2.5 mA
